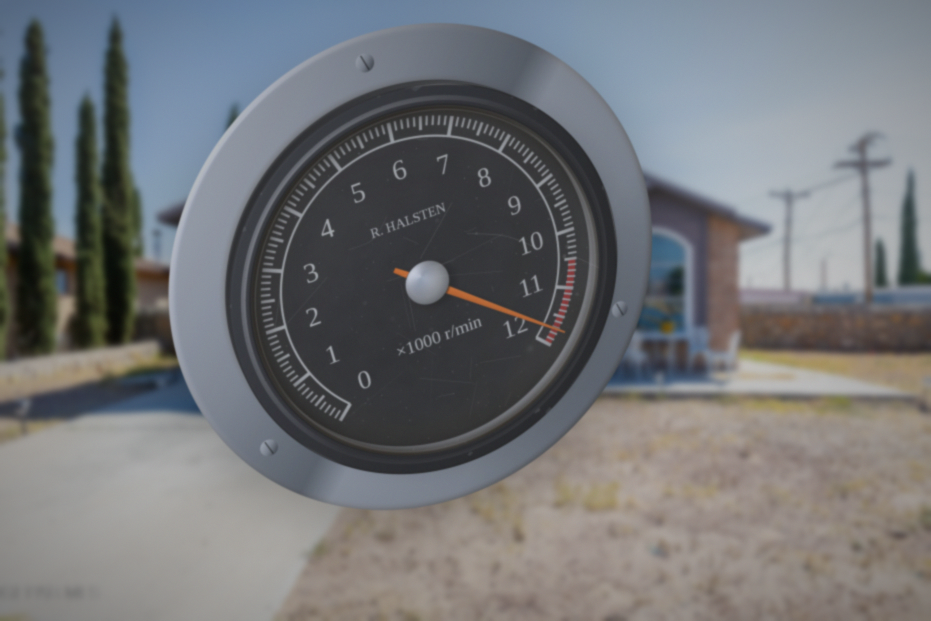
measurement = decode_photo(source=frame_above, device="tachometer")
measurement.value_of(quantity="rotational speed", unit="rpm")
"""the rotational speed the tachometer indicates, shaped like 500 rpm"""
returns 11700 rpm
